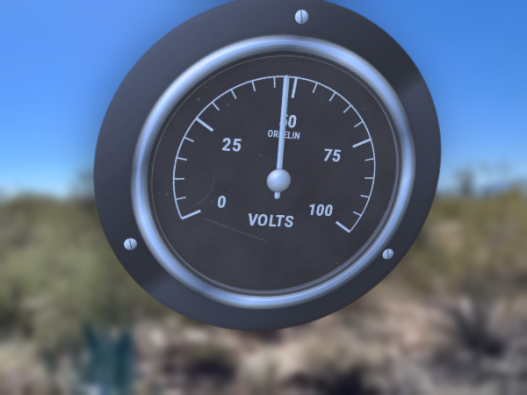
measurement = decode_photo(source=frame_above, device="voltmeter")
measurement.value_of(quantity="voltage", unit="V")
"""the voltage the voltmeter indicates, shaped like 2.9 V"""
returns 47.5 V
